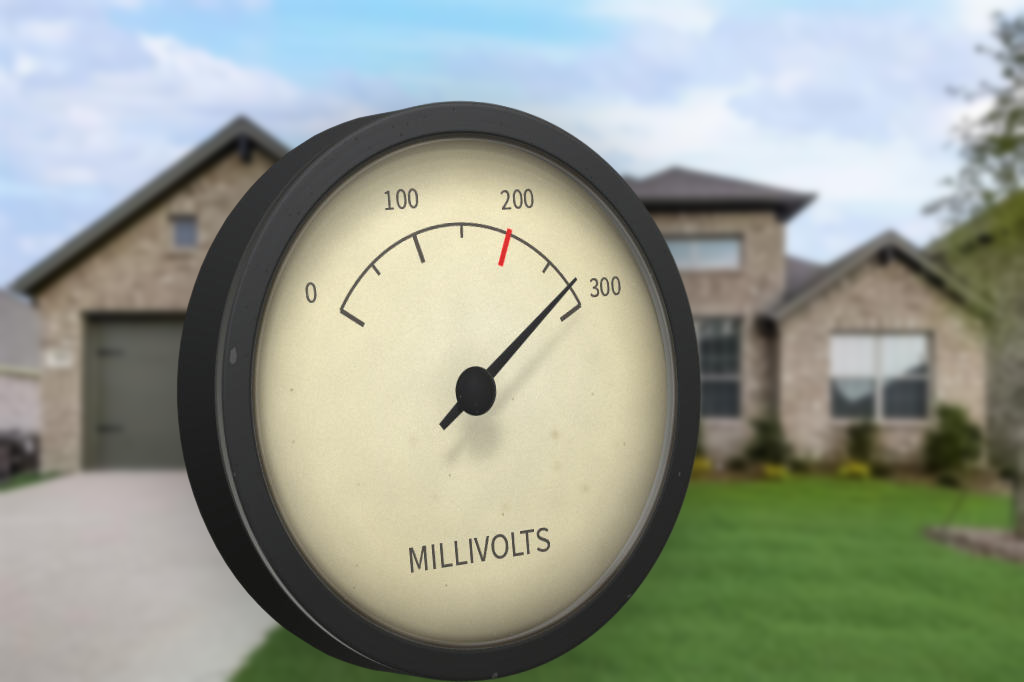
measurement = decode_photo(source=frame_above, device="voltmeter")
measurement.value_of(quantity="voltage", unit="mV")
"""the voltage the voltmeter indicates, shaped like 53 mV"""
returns 275 mV
